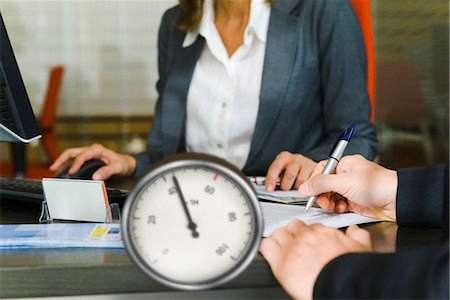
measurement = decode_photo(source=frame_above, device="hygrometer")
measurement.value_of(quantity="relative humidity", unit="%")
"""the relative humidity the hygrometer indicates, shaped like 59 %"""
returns 44 %
